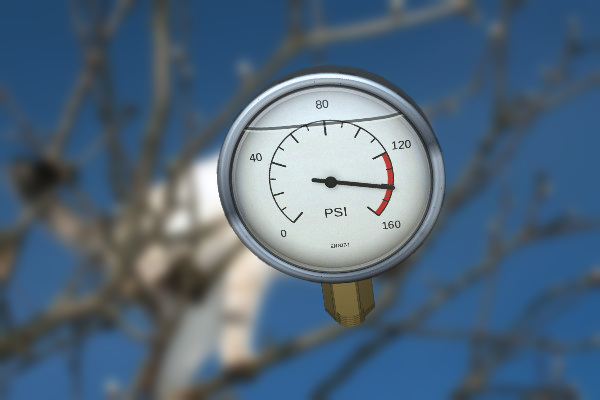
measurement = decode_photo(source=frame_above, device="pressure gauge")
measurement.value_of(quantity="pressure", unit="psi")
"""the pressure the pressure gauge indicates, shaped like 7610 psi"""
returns 140 psi
